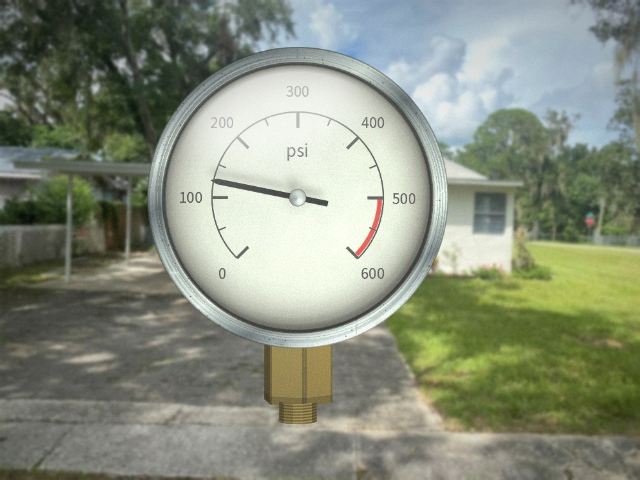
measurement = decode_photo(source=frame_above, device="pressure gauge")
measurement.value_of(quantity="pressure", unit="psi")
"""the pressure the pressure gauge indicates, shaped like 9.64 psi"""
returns 125 psi
